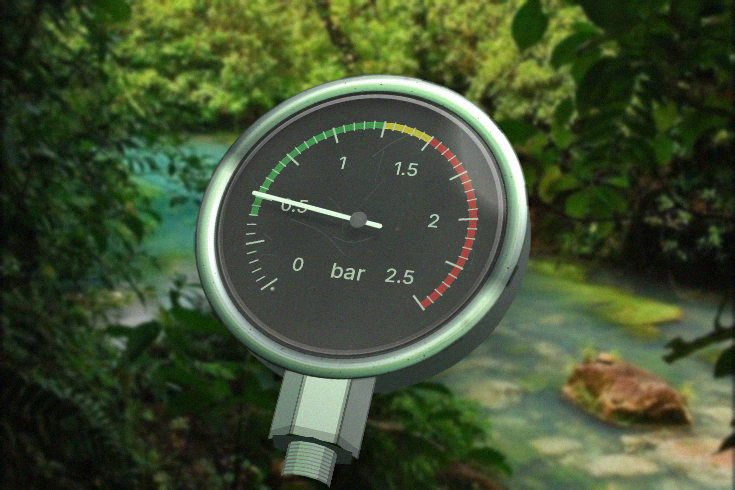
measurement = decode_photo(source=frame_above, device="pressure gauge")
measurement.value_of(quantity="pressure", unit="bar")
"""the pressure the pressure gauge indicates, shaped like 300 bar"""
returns 0.5 bar
